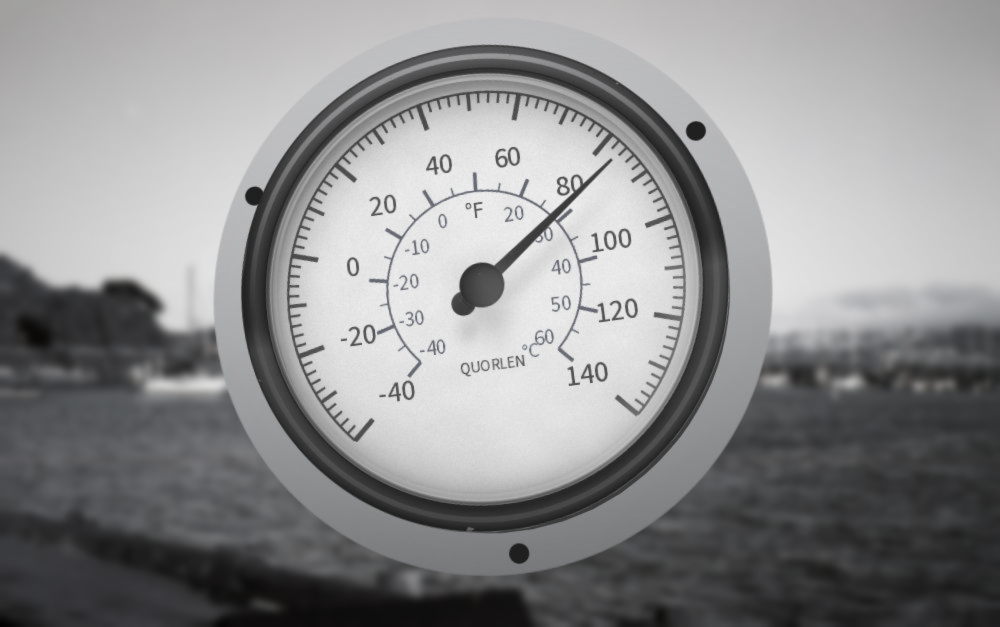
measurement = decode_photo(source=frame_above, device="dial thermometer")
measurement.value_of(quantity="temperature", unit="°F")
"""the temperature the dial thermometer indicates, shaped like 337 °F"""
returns 84 °F
